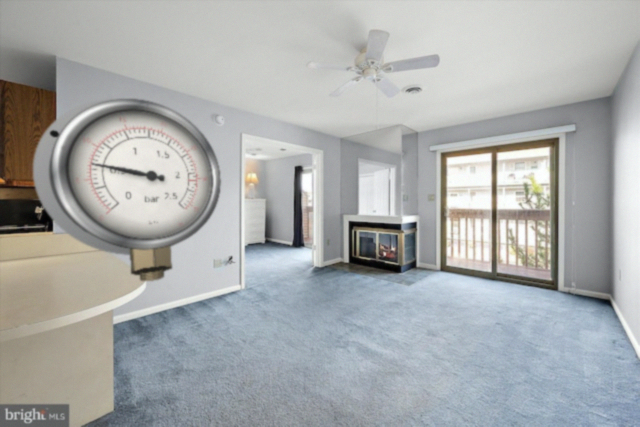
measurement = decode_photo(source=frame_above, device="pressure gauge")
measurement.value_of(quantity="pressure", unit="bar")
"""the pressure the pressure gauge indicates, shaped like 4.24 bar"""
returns 0.5 bar
